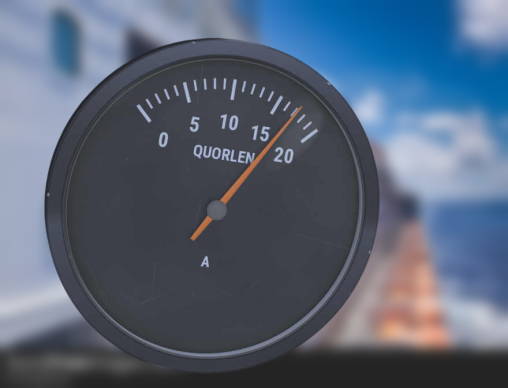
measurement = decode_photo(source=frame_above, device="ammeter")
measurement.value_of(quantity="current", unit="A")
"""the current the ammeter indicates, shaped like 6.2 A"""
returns 17 A
